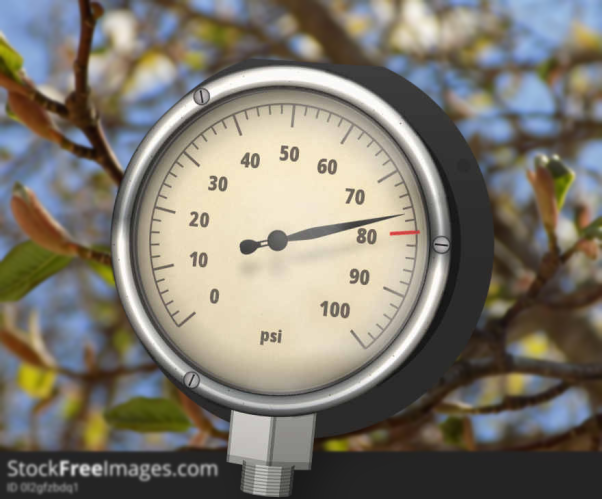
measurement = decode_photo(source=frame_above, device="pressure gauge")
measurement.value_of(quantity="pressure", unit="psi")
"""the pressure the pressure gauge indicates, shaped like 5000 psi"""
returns 77 psi
